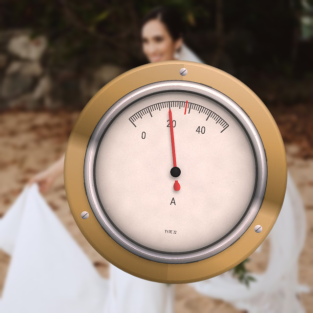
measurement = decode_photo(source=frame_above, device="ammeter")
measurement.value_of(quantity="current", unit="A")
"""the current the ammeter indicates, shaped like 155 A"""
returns 20 A
